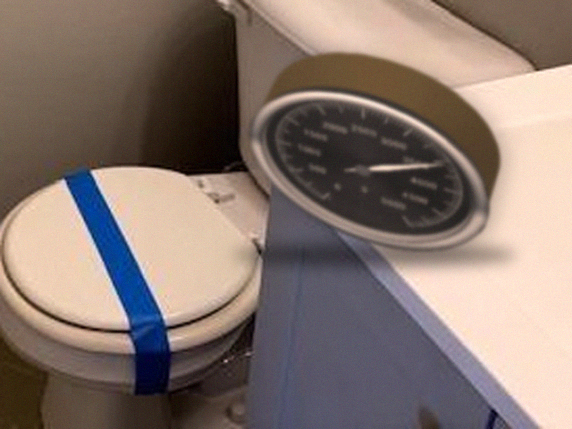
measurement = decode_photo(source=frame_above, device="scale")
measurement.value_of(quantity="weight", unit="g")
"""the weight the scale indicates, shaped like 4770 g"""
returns 3500 g
